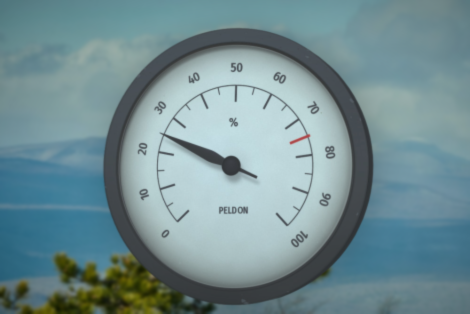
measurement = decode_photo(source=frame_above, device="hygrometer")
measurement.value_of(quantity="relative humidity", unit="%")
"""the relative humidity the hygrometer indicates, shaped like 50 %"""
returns 25 %
